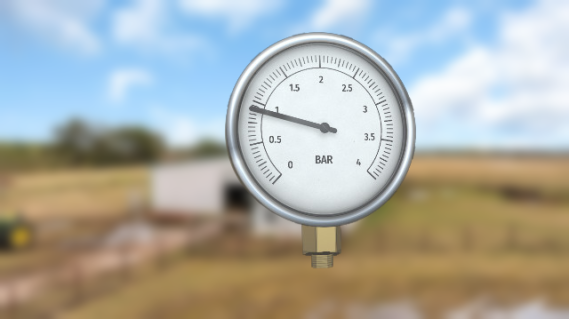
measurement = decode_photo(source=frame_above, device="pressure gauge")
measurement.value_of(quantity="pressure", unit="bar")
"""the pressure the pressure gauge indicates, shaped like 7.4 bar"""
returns 0.9 bar
